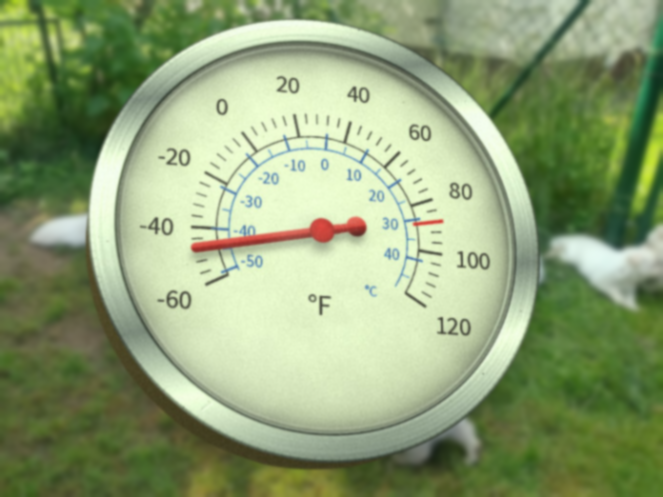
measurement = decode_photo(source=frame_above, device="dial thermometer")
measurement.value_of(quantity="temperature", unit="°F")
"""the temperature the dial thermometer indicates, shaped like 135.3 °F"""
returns -48 °F
